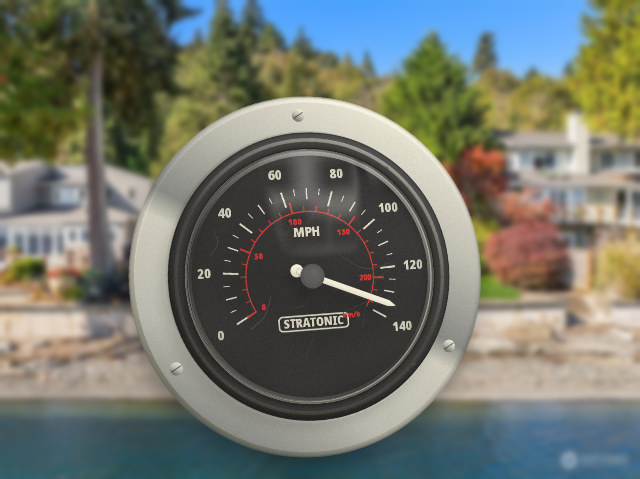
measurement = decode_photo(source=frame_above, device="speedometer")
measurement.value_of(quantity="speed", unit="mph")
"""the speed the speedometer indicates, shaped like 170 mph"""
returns 135 mph
